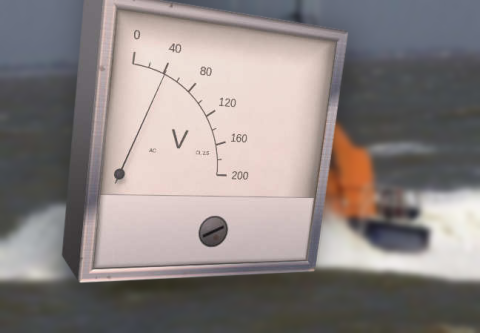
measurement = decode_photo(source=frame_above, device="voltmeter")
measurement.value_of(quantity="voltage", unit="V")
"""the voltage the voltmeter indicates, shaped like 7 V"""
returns 40 V
